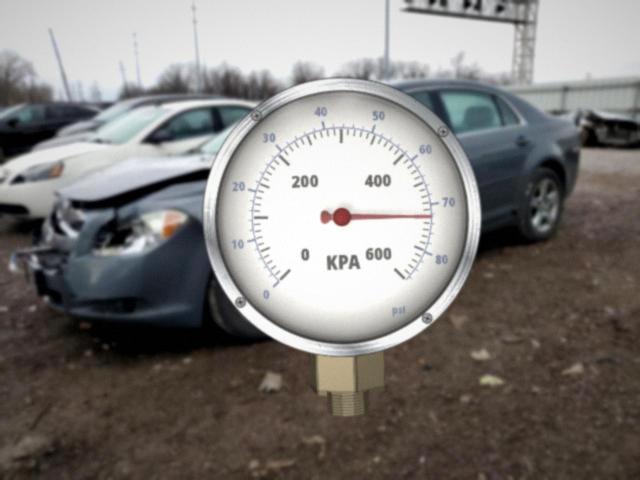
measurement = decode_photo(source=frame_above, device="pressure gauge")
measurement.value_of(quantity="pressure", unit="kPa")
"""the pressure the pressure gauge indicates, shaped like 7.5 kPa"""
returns 500 kPa
